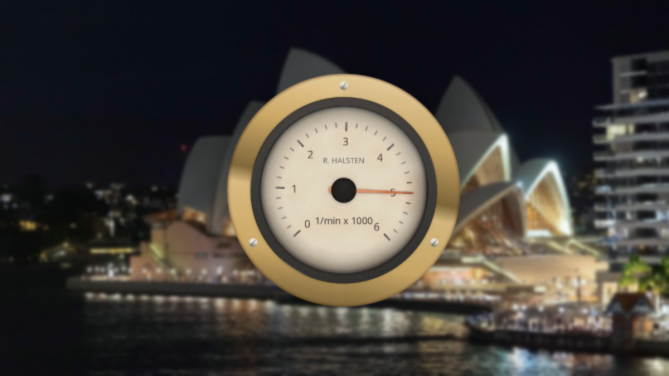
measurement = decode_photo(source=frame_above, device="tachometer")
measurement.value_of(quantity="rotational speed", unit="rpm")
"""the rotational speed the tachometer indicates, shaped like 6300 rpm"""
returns 5000 rpm
